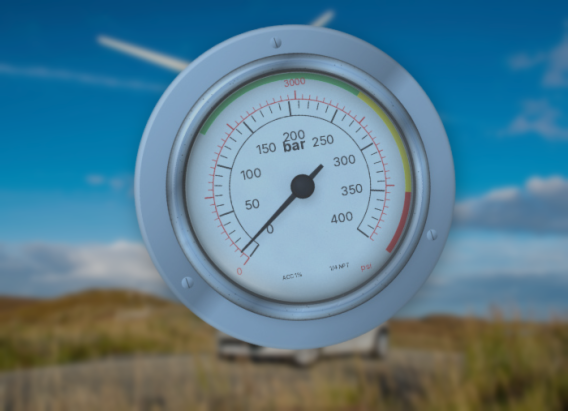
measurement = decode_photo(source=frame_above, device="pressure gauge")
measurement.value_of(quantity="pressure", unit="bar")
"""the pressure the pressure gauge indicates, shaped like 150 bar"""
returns 10 bar
